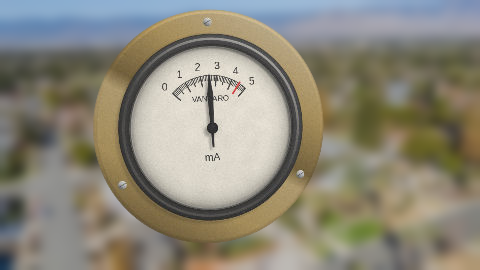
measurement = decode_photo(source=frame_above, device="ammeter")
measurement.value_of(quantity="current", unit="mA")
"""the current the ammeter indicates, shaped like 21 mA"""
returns 2.5 mA
